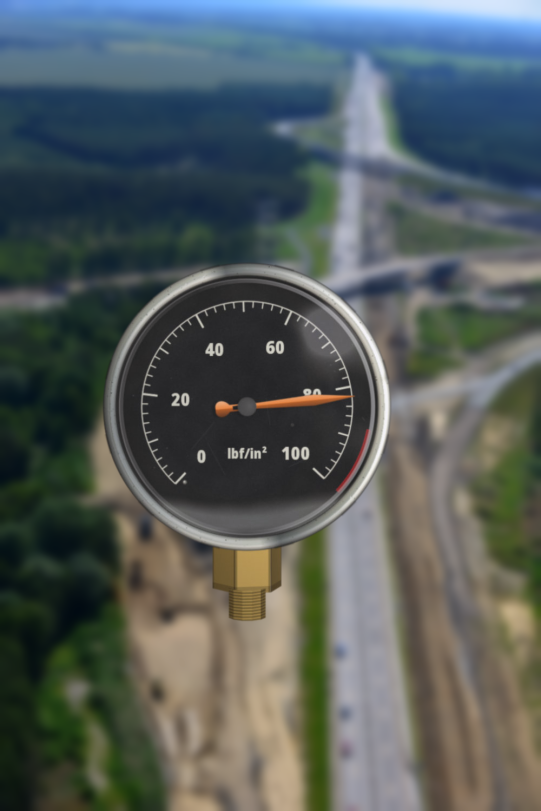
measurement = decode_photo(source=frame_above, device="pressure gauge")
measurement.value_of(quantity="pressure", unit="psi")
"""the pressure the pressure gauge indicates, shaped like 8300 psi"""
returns 82 psi
